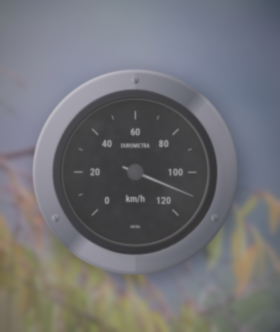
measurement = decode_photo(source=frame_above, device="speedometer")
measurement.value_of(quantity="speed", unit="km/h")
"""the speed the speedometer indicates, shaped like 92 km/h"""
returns 110 km/h
